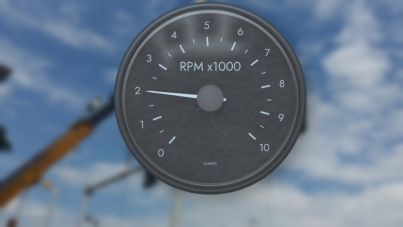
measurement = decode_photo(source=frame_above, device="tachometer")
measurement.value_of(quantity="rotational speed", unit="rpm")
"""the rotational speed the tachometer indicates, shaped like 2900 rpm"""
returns 2000 rpm
